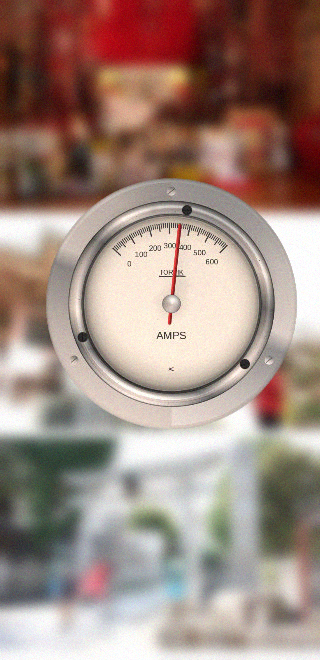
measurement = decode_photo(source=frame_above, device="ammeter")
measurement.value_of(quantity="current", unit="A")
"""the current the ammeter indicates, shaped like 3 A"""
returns 350 A
